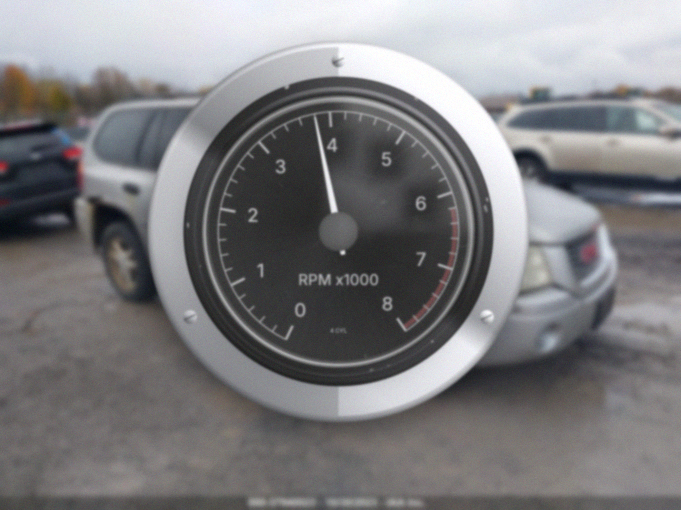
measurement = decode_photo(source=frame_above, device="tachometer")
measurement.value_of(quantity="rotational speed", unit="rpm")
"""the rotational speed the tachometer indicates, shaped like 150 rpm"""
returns 3800 rpm
